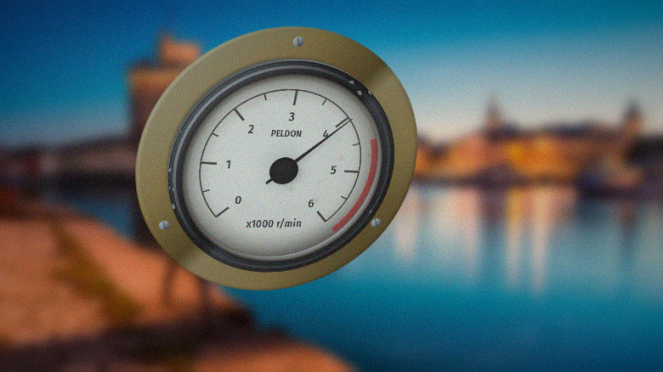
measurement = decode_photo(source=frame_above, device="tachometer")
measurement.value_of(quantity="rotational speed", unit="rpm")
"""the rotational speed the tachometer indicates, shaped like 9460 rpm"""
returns 4000 rpm
